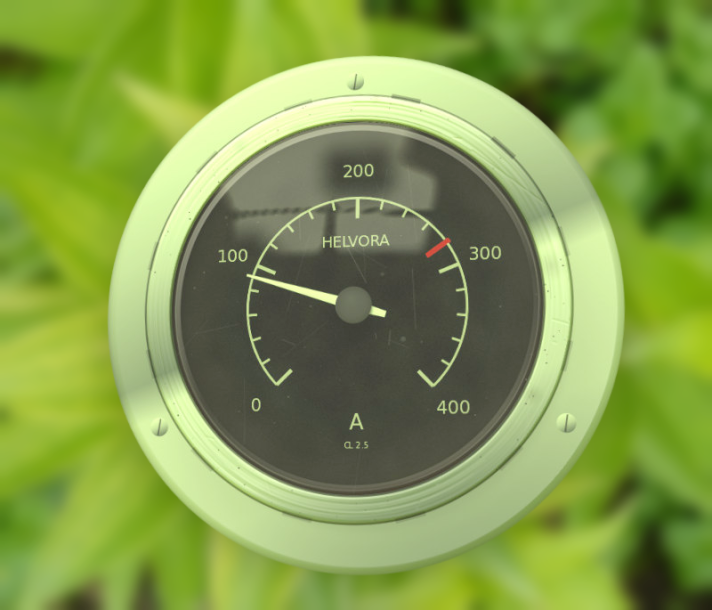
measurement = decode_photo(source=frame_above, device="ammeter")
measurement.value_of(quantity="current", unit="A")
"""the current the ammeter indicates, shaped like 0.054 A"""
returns 90 A
